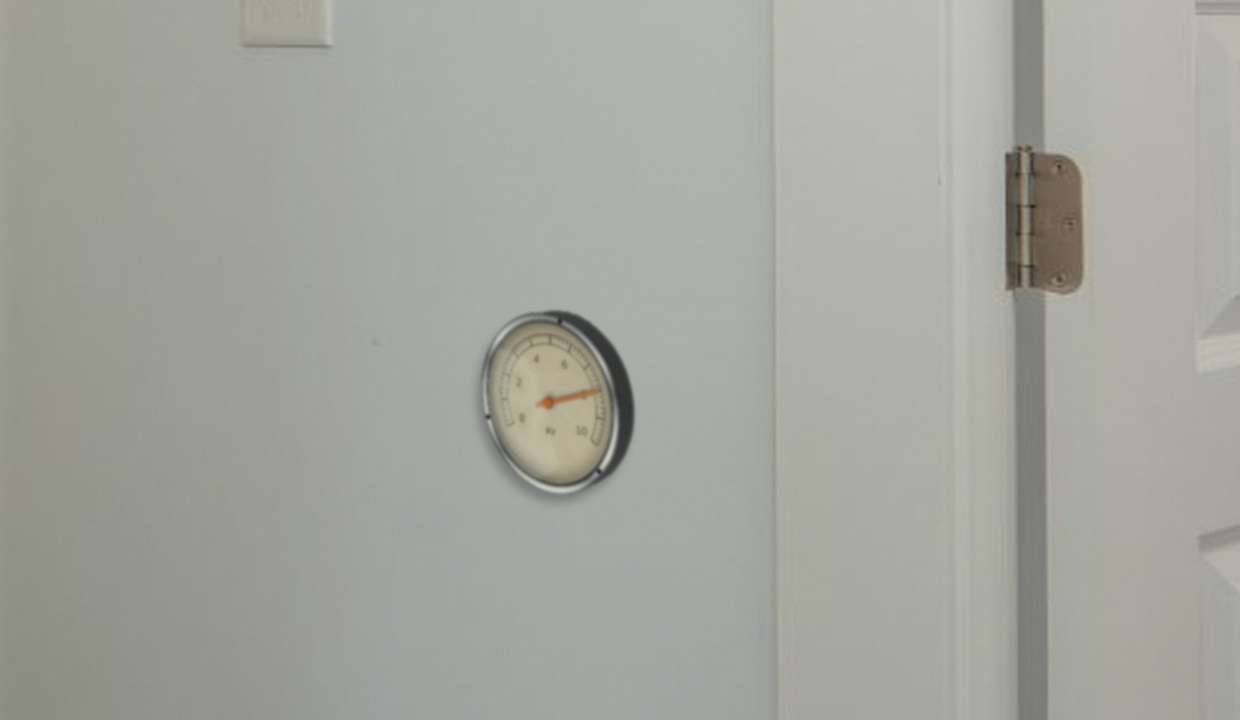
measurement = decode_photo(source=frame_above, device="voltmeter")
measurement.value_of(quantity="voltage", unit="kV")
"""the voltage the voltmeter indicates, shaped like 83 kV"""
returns 8 kV
